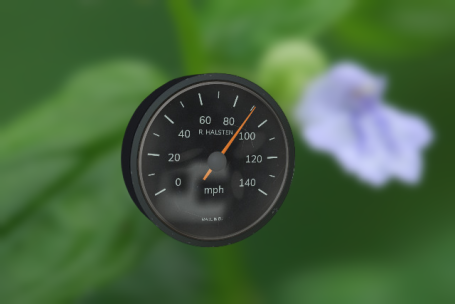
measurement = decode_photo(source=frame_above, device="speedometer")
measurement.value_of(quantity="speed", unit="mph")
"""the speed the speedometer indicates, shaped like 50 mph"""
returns 90 mph
